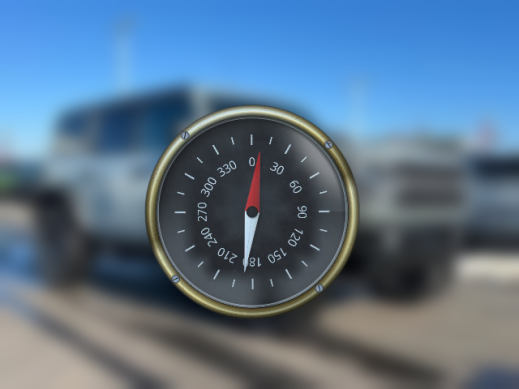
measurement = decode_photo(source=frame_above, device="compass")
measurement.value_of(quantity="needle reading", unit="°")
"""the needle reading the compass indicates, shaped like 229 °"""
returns 7.5 °
